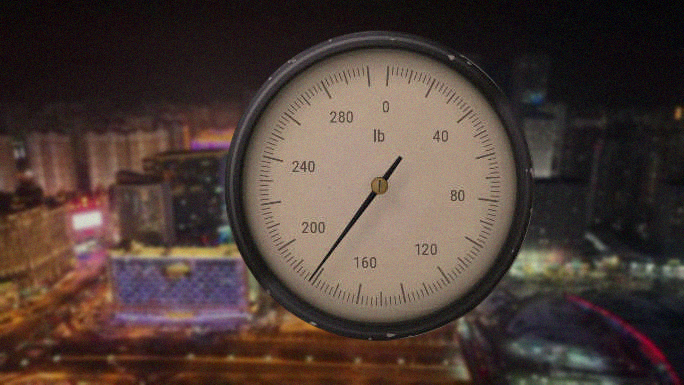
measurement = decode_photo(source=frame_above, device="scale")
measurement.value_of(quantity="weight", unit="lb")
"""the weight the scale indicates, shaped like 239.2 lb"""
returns 182 lb
